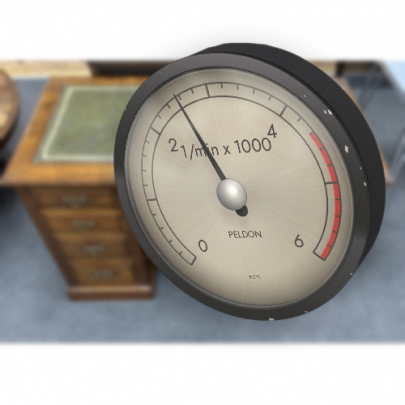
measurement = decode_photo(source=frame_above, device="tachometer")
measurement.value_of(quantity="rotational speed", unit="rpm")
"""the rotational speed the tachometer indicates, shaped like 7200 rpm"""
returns 2600 rpm
